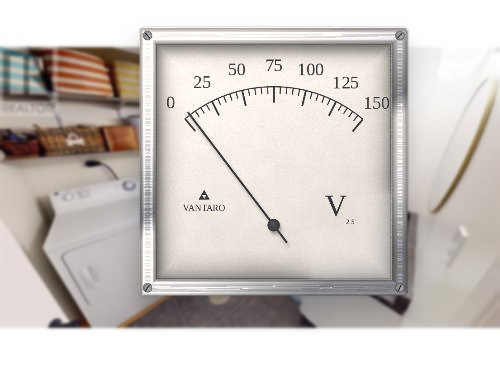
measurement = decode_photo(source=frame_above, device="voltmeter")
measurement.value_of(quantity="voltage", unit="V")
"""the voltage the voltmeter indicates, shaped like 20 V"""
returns 5 V
